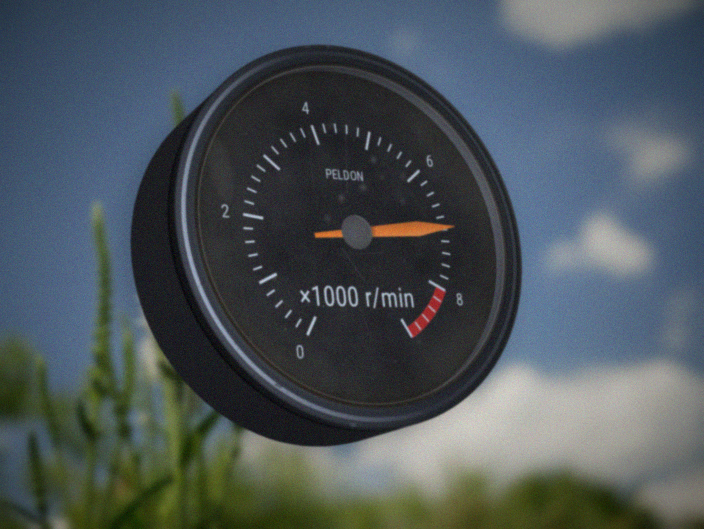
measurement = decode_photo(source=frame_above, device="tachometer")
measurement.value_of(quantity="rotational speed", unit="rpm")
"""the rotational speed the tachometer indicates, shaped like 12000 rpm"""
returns 7000 rpm
